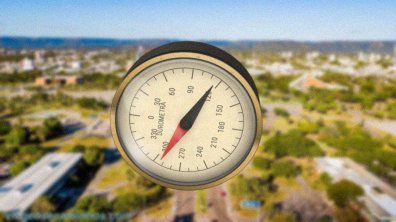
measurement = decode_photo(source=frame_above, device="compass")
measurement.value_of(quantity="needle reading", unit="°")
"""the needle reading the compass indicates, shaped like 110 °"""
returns 295 °
